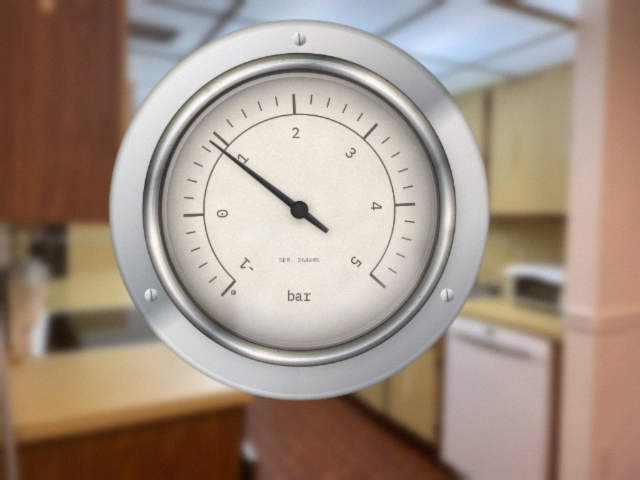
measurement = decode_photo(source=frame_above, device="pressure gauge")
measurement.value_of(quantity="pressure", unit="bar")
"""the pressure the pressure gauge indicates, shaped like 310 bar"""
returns 0.9 bar
